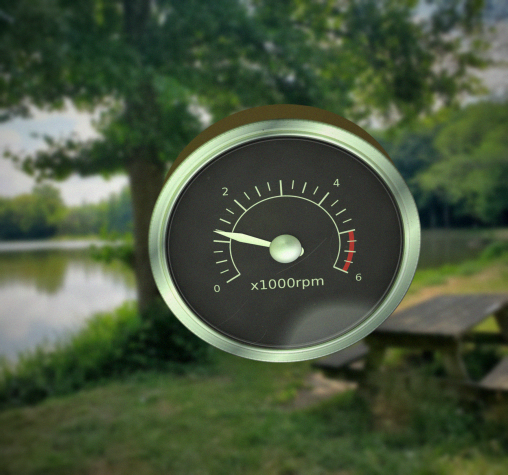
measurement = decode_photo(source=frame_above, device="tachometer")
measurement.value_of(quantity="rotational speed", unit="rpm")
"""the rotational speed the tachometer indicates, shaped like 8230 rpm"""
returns 1250 rpm
